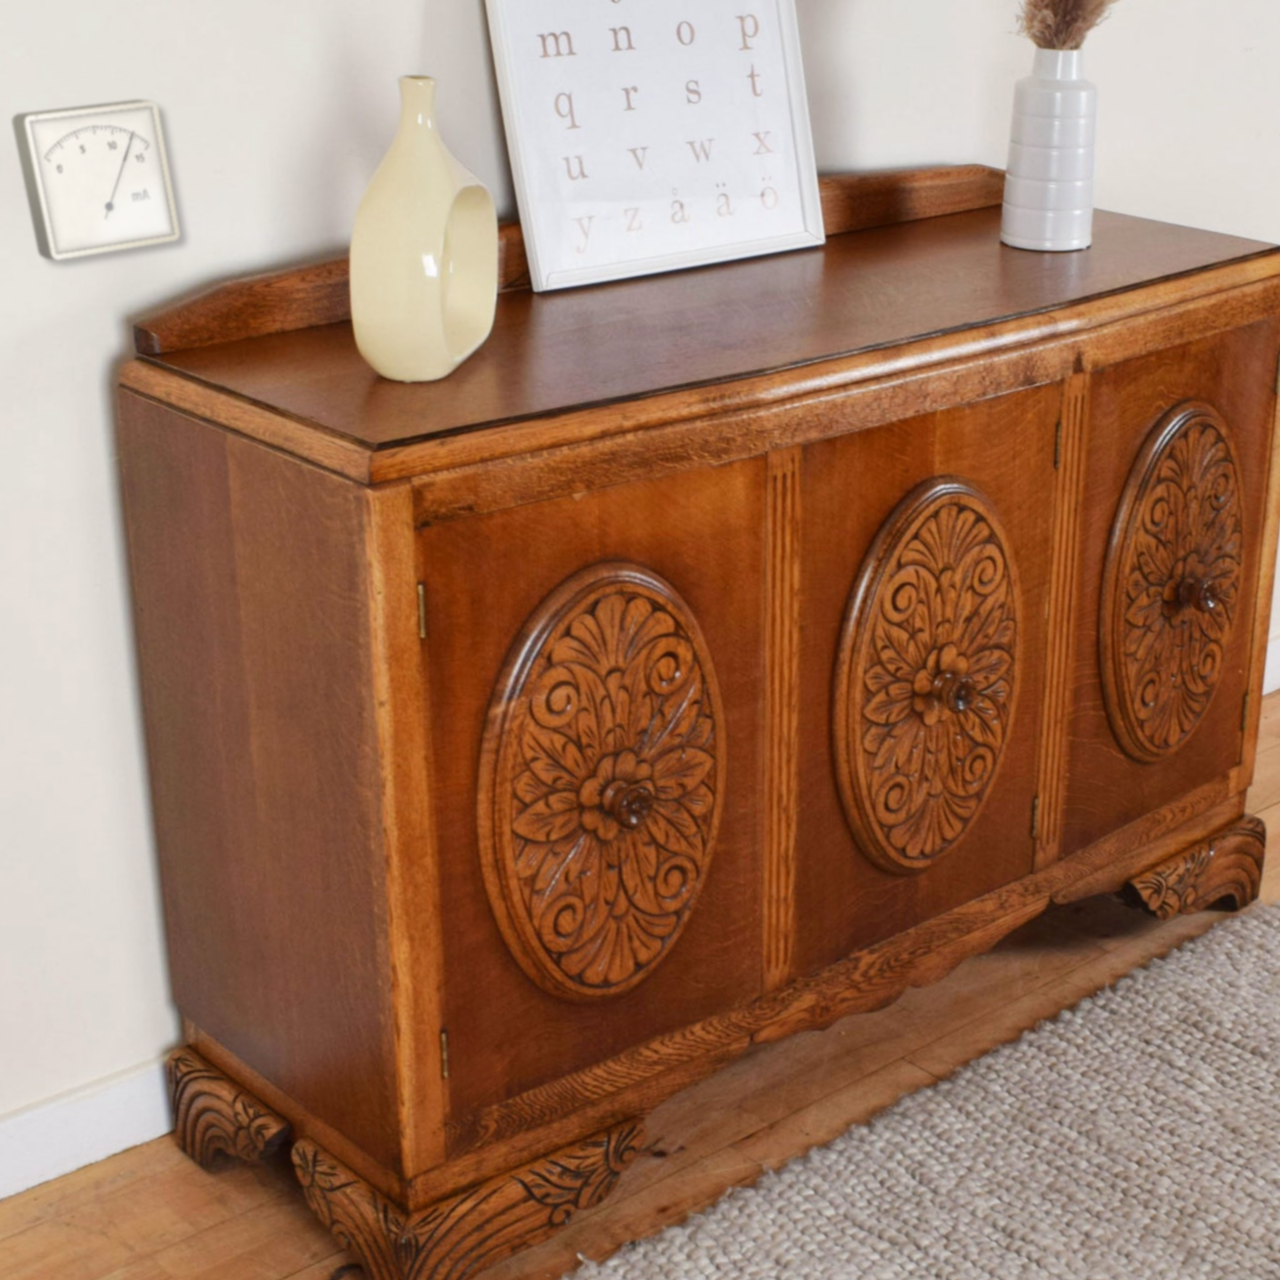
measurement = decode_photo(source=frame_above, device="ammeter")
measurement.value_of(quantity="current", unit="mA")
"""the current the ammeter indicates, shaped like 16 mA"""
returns 12.5 mA
